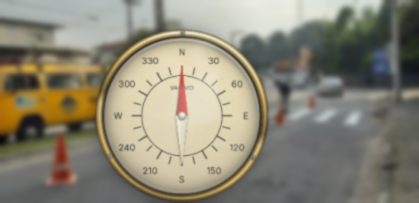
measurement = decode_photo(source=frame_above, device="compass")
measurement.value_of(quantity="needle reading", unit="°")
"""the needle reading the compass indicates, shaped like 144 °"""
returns 0 °
